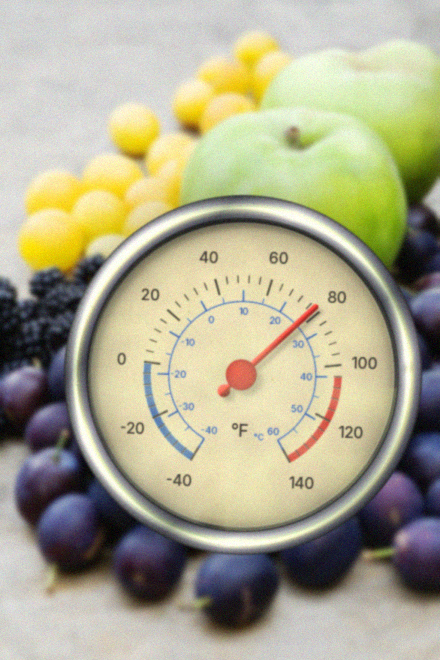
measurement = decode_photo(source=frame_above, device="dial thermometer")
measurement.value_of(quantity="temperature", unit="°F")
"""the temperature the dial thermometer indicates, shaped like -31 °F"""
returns 78 °F
